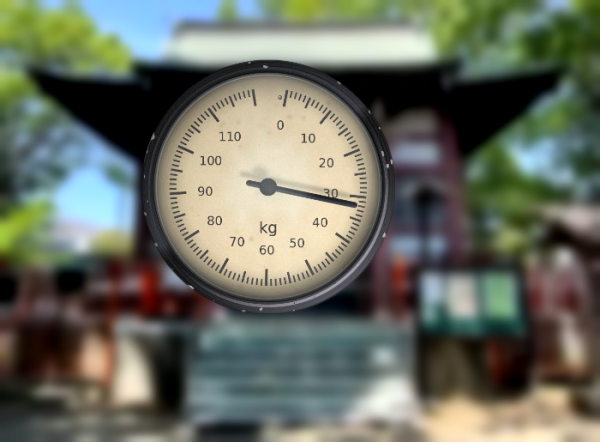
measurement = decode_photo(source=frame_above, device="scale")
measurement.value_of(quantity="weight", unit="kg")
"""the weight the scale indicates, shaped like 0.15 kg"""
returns 32 kg
